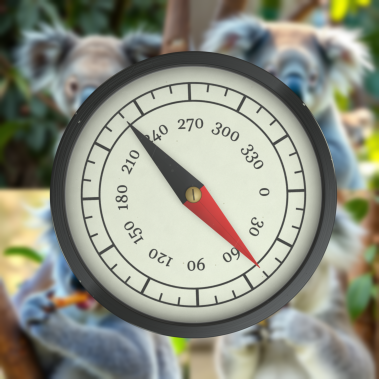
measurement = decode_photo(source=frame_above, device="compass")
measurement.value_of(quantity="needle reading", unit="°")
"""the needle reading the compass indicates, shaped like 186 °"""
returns 50 °
